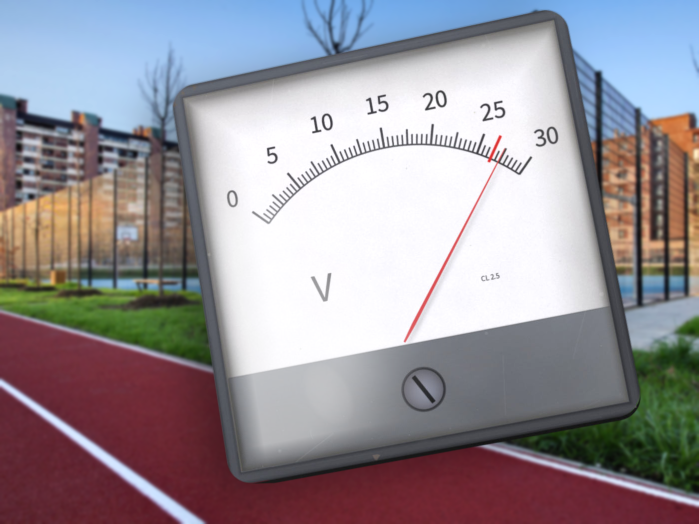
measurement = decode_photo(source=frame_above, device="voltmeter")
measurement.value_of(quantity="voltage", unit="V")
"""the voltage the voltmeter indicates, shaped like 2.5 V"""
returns 27.5 V
